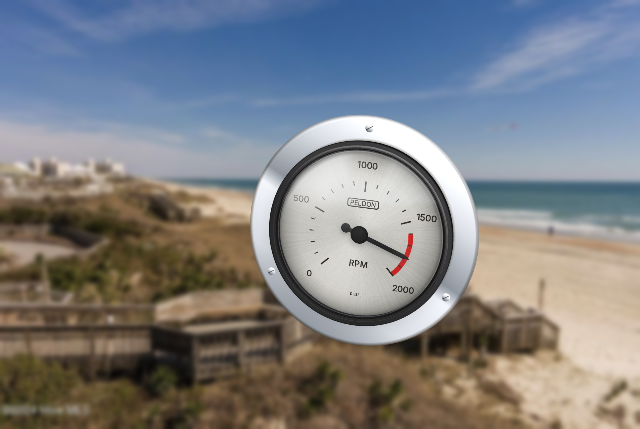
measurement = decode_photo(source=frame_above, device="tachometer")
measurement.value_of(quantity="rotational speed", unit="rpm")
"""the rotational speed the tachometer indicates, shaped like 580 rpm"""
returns 1800 rpm
